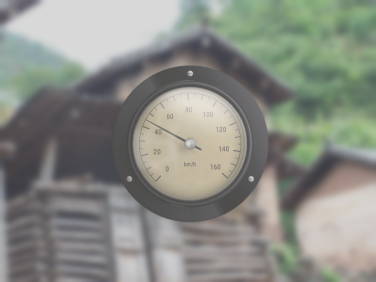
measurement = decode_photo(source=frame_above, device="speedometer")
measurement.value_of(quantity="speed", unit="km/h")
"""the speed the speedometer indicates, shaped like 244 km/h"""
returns 45 km/h
